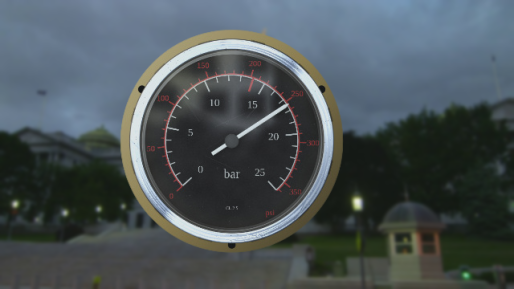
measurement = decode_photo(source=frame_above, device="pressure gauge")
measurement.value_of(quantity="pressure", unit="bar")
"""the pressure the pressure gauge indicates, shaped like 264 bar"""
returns 17.5 bar
